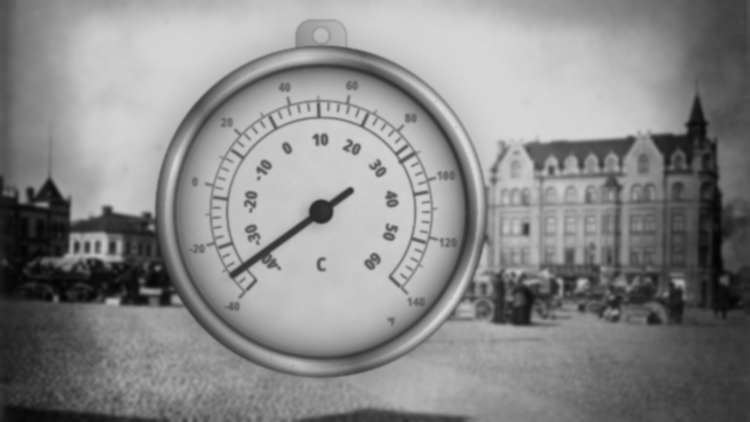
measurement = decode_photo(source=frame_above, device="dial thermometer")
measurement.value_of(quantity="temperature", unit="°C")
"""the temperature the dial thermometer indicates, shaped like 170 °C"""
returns -36 °C
